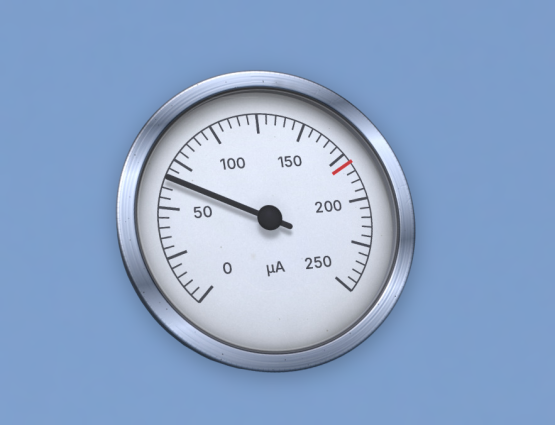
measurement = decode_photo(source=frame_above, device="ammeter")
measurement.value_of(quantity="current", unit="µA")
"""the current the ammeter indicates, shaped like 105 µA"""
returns 65 µA
